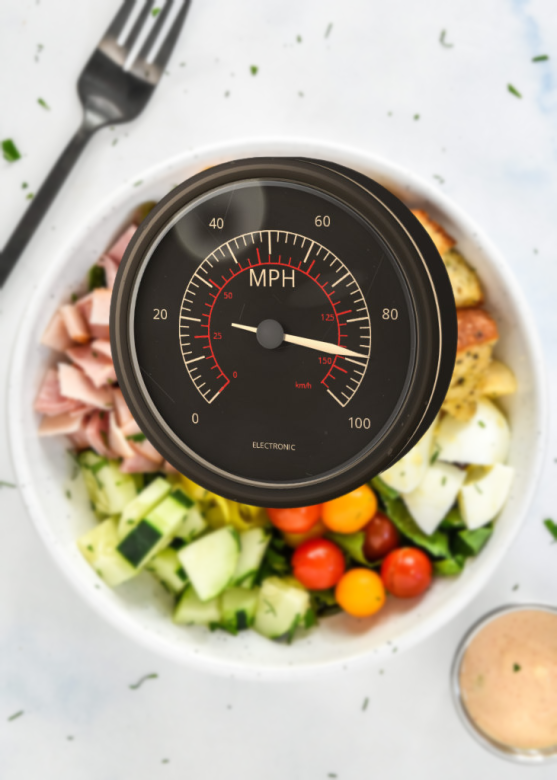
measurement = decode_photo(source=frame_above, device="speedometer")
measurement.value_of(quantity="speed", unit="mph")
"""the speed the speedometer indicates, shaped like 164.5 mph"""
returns 88 mph
